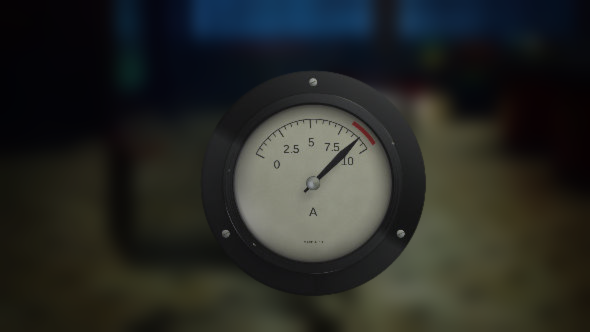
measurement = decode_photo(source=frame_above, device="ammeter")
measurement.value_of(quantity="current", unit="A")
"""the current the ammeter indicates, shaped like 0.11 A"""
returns 9 A
